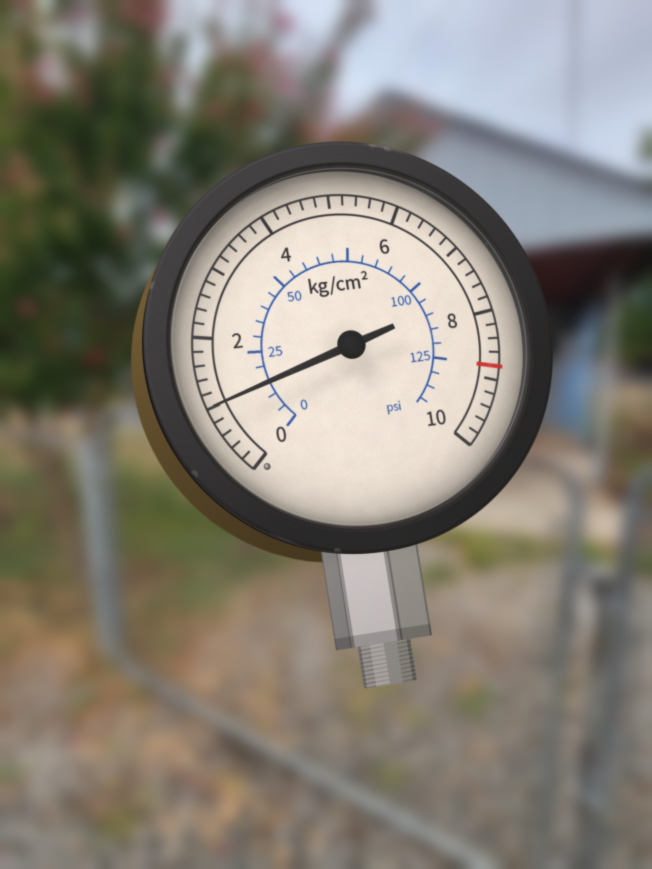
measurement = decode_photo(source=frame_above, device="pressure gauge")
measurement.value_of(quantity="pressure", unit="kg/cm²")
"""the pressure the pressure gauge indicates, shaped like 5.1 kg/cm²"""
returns 1 kg/cm²
